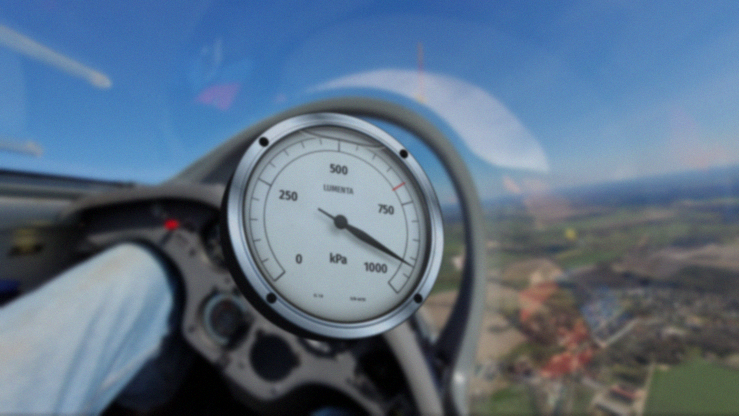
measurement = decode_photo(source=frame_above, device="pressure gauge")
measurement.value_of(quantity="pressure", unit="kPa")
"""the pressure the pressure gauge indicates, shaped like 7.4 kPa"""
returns 925 kPa
